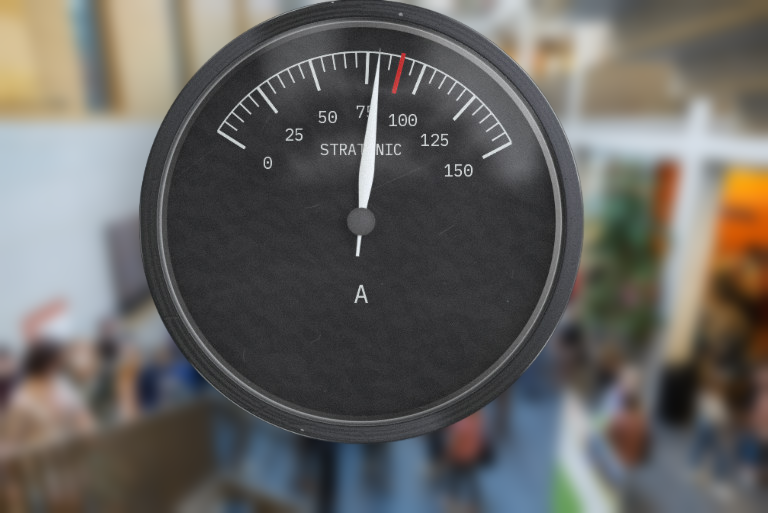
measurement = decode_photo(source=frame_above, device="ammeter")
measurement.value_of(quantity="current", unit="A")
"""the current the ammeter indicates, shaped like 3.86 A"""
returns 80 A
